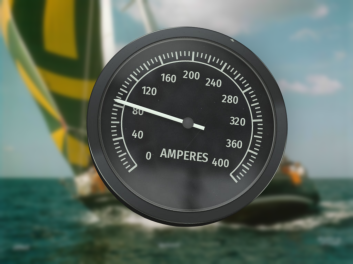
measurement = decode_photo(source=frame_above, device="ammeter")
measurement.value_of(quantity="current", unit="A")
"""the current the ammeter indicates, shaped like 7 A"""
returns 85 A
